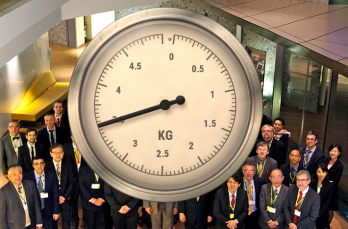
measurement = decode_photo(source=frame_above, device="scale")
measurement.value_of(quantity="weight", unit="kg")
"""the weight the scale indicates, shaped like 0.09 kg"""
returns 3.5 kg
